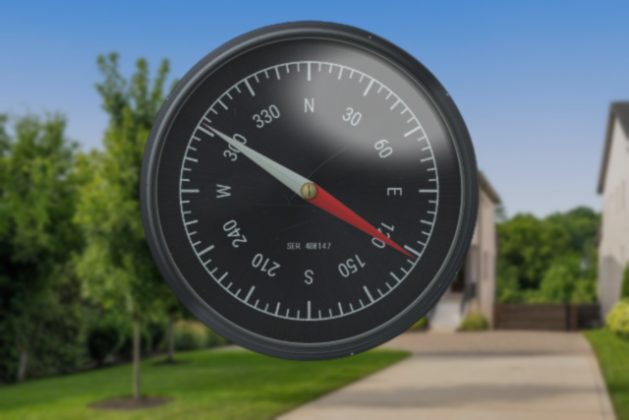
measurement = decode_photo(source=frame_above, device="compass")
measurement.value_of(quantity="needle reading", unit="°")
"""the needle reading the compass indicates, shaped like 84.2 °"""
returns 122.5 °
